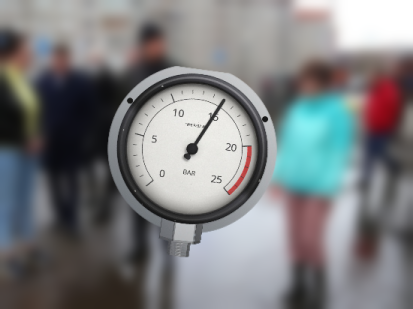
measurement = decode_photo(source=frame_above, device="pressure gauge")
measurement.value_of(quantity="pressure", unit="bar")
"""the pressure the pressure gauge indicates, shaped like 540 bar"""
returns 15 bar
